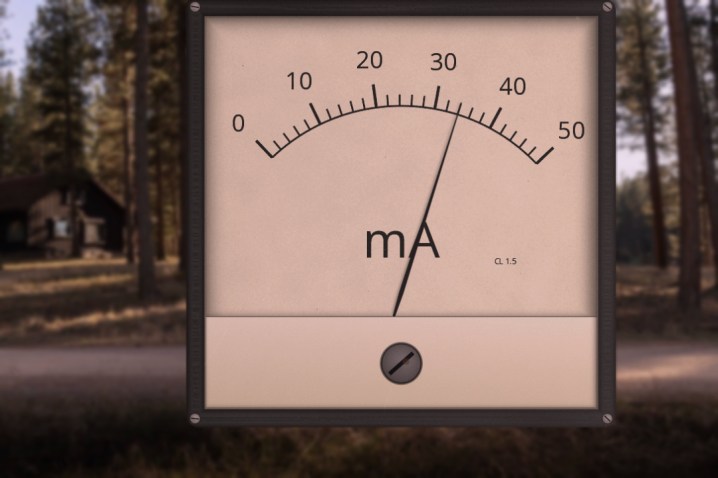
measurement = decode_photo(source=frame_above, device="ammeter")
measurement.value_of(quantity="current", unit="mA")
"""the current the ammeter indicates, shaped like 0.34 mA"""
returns 34 mA
